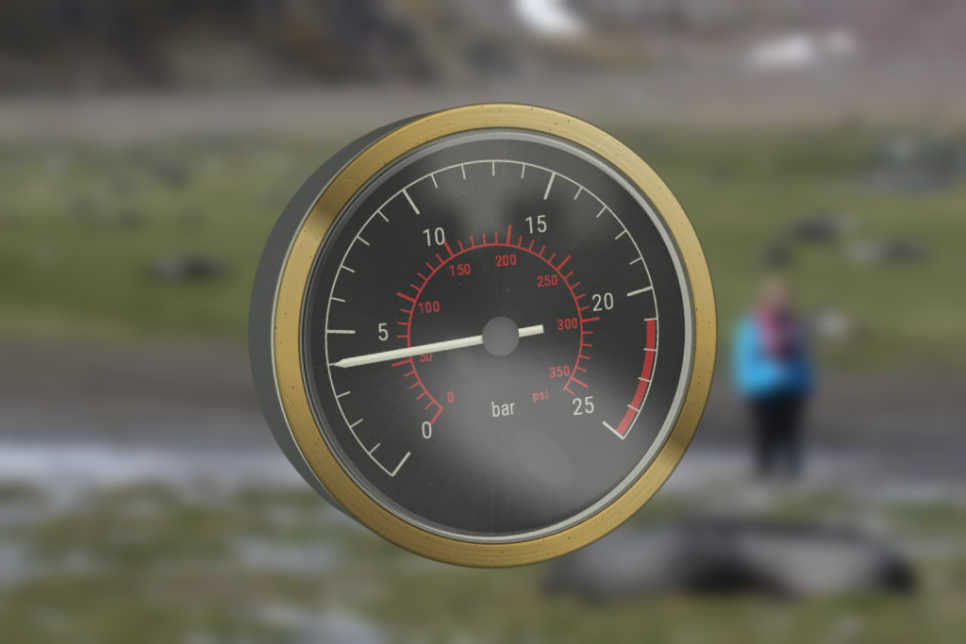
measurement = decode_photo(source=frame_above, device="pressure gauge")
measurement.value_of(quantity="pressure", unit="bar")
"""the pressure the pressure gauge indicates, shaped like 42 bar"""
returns 4 bar
